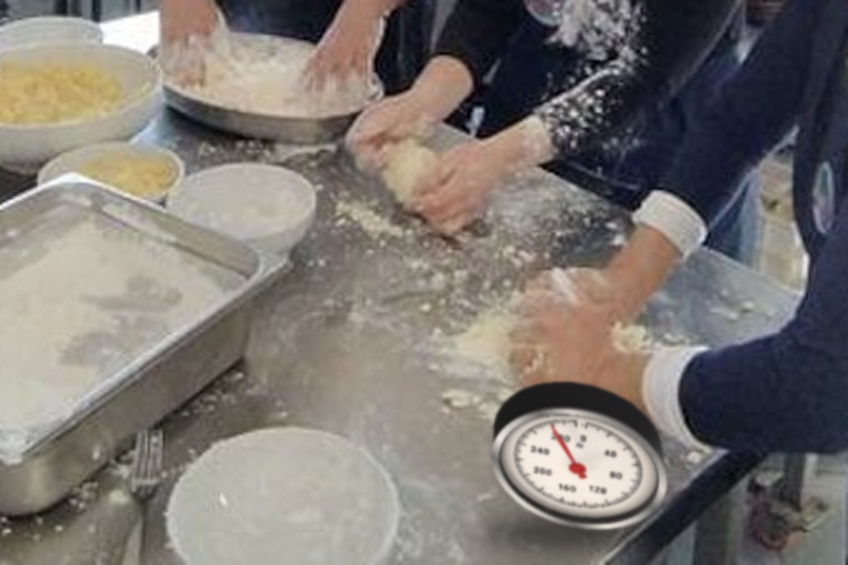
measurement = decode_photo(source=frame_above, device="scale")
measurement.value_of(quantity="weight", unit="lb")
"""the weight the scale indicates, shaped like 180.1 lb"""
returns 280 lb
